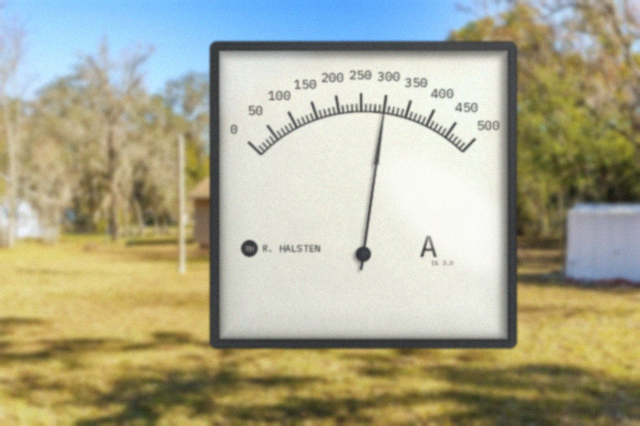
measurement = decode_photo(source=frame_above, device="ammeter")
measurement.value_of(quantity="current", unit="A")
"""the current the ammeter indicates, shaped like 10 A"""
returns 300 A
